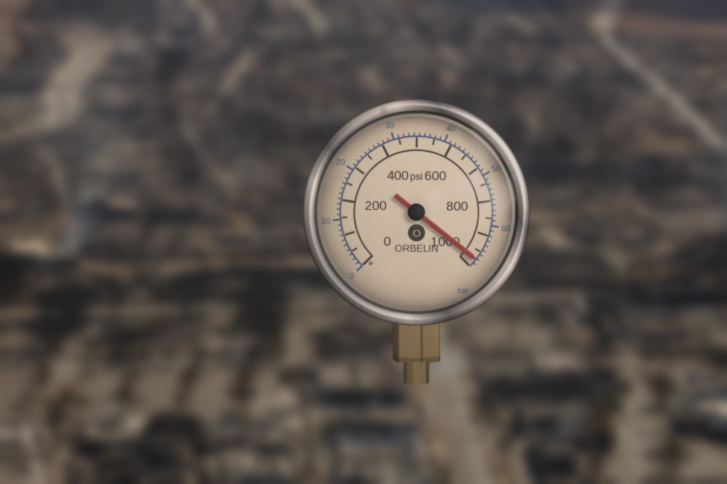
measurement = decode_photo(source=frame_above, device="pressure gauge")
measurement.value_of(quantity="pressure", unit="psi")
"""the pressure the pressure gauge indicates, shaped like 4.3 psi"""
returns 975 psi
